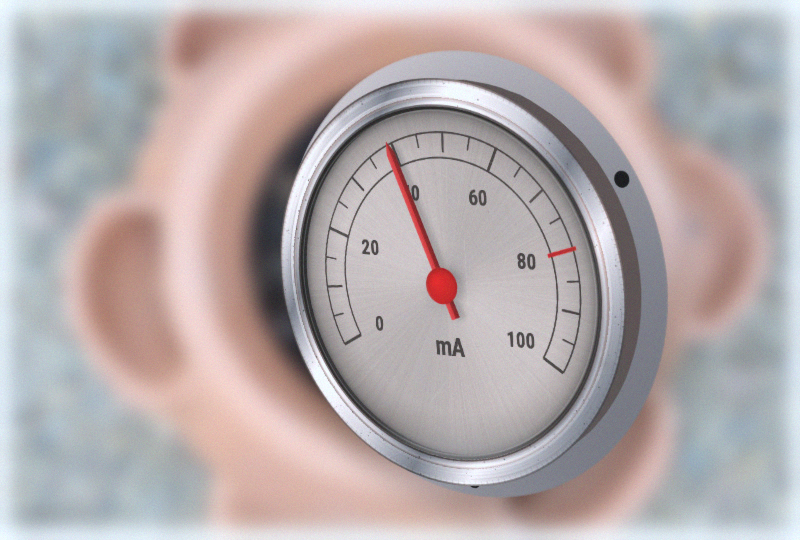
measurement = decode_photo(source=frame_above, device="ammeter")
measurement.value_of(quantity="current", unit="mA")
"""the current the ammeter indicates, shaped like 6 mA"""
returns 40 mA
